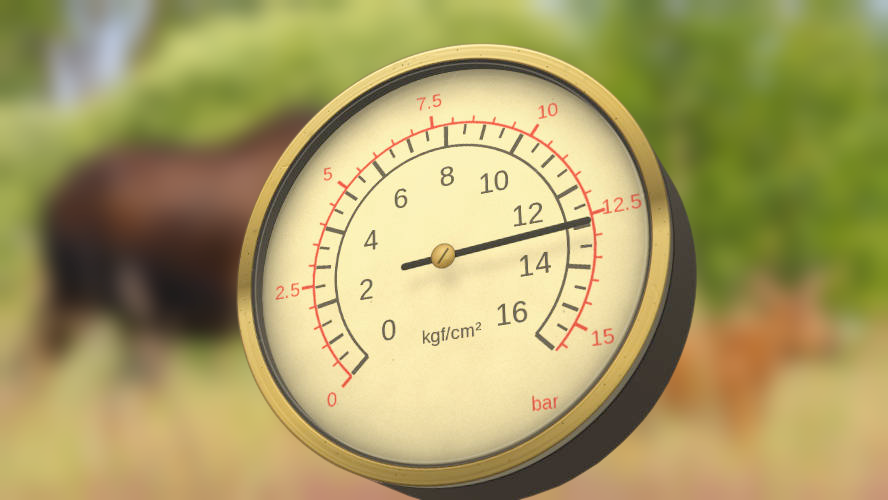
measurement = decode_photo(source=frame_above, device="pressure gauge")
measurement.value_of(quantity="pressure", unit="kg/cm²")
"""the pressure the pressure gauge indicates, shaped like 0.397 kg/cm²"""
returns 13 kg/cm²
